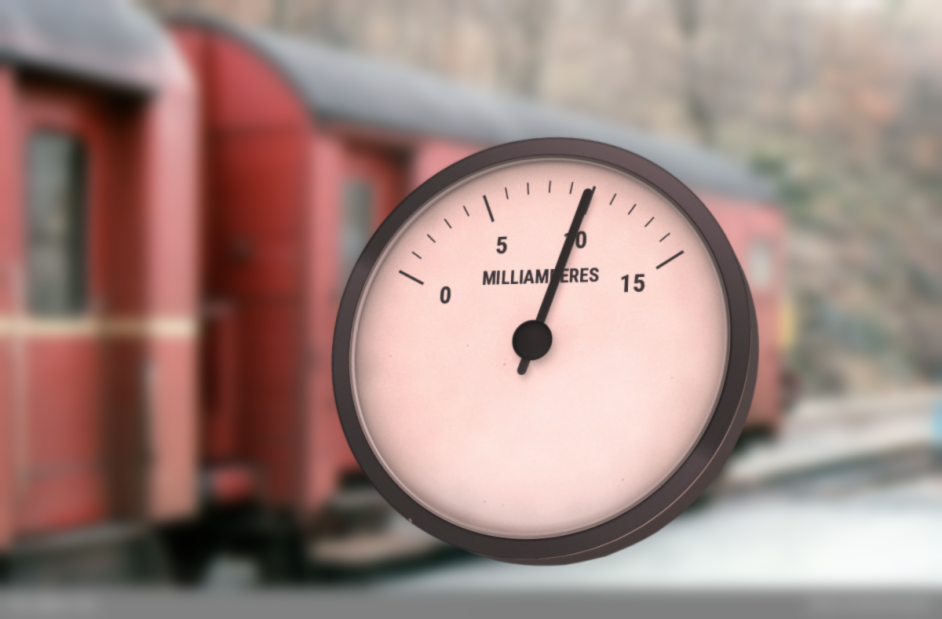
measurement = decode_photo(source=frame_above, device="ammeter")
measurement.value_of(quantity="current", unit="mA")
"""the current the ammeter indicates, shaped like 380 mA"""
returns 10 mA
